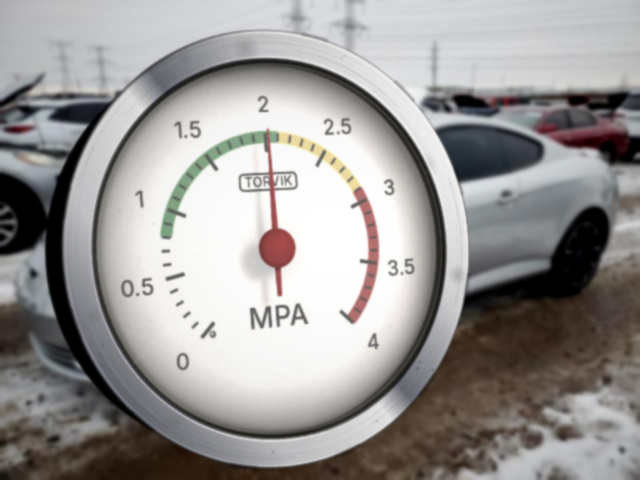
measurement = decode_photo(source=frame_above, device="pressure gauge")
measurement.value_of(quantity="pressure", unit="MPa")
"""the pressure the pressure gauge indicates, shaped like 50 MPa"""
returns 2 MPa
